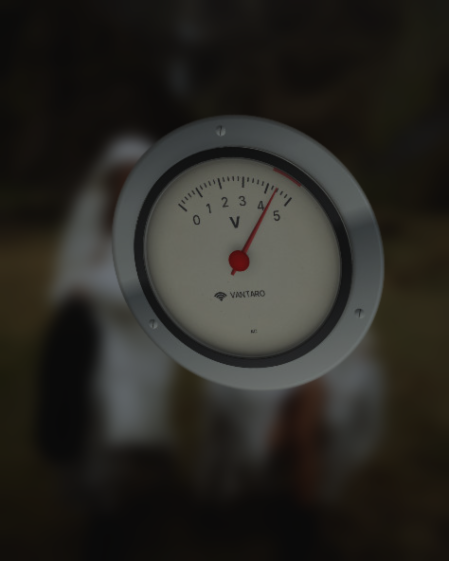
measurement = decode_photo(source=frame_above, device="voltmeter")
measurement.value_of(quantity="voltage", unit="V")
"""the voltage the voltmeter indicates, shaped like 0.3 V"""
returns 4.4 V
